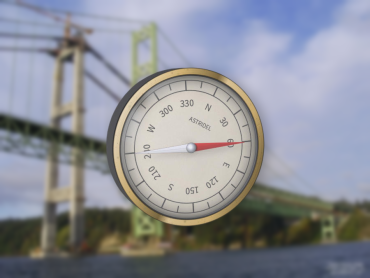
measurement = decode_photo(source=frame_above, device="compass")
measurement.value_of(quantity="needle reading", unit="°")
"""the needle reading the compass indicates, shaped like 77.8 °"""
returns 60 °
